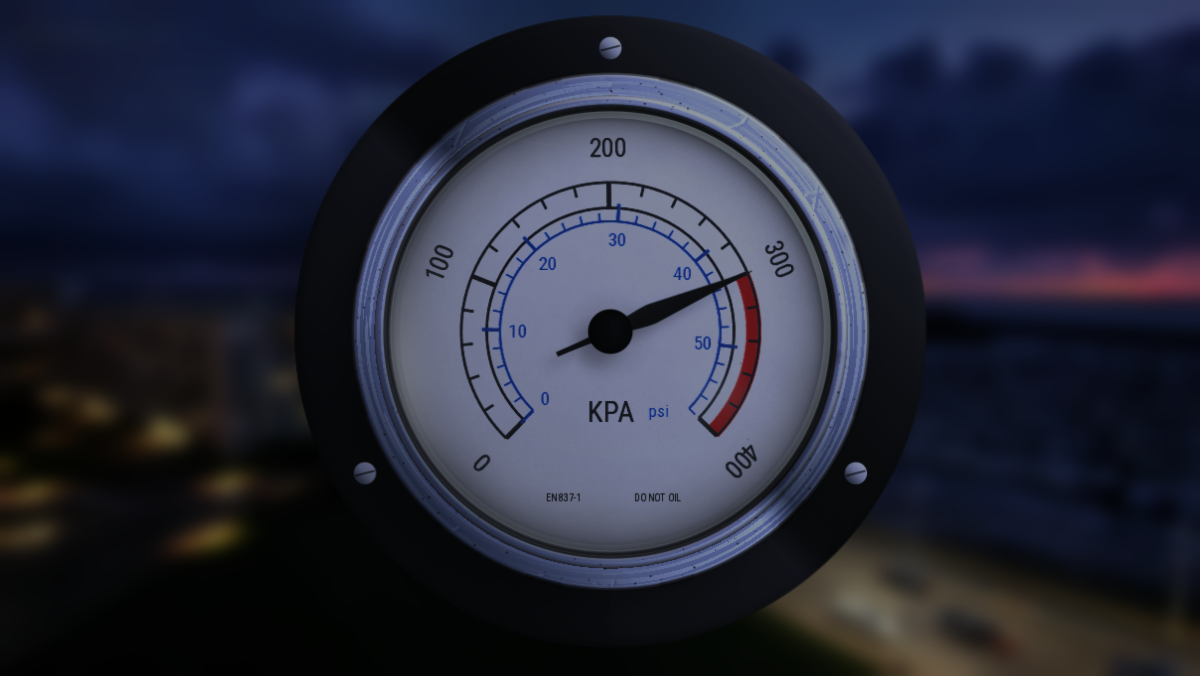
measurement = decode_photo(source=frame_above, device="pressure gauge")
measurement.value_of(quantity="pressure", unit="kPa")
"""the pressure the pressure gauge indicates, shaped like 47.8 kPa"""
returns 300 kPa
